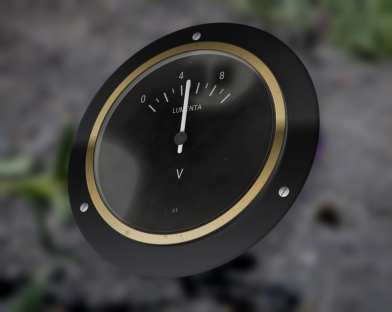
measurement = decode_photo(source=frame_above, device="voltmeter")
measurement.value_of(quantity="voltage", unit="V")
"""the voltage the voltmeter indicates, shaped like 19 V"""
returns 5 V
